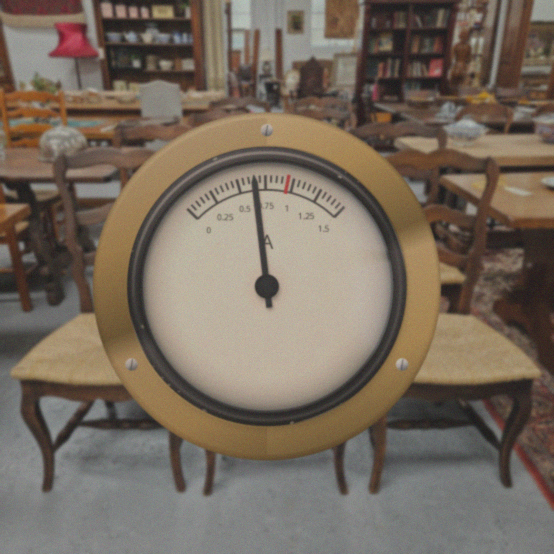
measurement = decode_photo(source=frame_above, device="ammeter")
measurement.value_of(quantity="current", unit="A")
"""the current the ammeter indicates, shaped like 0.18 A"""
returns 0.65 A
